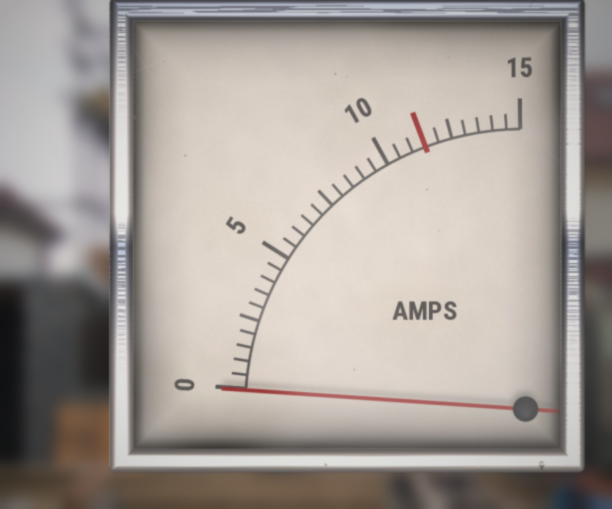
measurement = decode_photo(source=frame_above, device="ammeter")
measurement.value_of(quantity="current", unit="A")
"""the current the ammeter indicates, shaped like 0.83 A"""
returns 0 A
